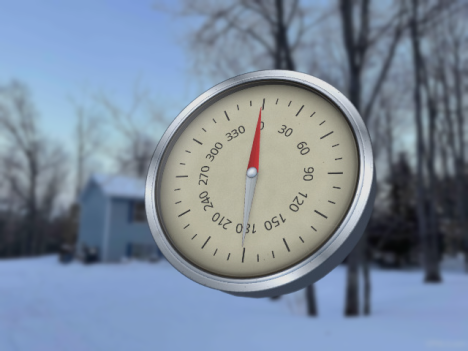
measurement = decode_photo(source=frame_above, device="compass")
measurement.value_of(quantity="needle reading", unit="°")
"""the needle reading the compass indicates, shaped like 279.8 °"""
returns 0 °
